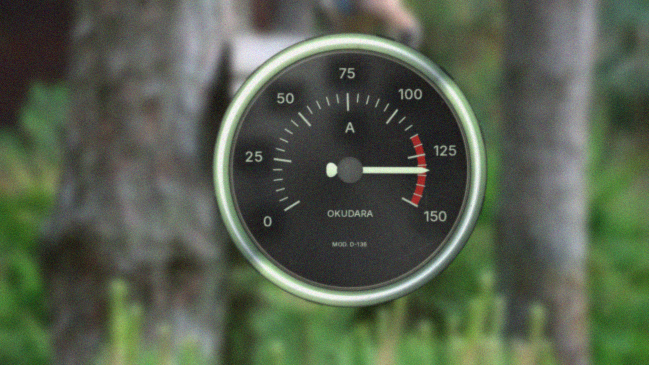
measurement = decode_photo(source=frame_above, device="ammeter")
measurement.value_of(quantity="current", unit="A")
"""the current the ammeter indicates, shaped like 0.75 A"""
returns 132.5 A
